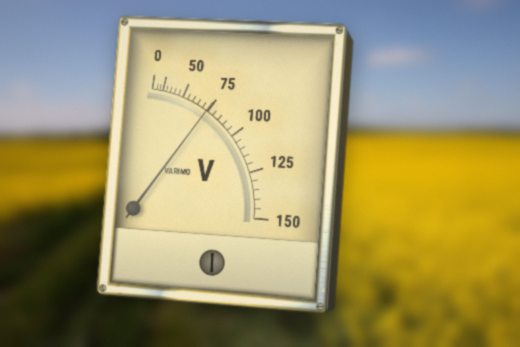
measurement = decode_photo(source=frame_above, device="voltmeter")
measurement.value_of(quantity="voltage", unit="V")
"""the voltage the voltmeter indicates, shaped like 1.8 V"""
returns 75 V
